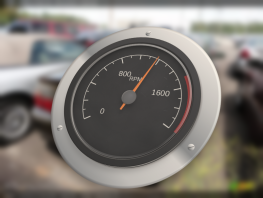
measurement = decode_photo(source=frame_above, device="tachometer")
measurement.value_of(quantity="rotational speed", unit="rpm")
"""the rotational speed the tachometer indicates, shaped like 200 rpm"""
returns 1200 rpm
